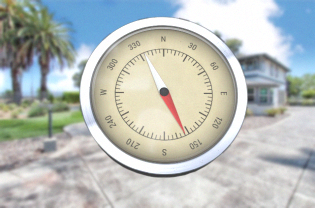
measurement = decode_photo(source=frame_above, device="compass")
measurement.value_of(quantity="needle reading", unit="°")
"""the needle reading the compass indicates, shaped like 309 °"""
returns 155 °
